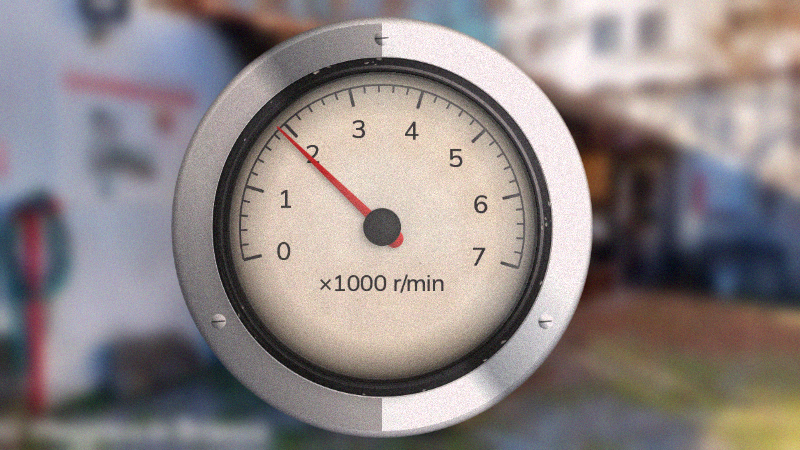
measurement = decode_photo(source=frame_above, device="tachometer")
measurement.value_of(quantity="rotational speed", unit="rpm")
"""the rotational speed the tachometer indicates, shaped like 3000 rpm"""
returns 1900 rpm
